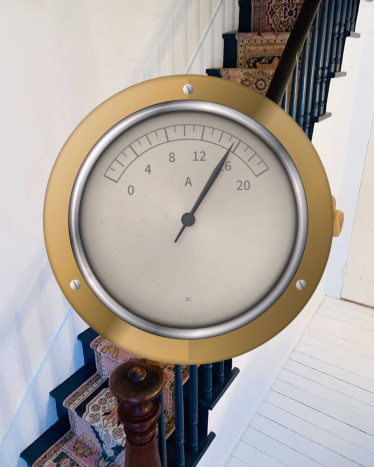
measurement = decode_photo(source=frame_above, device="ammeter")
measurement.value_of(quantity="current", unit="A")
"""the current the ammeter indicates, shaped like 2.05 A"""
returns 15.5 A
